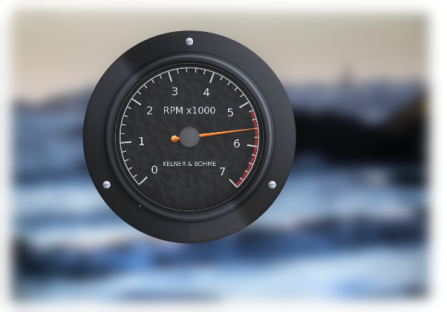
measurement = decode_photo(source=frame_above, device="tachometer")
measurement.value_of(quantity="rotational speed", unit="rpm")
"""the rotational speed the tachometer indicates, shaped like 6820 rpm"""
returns 5600 rpm
